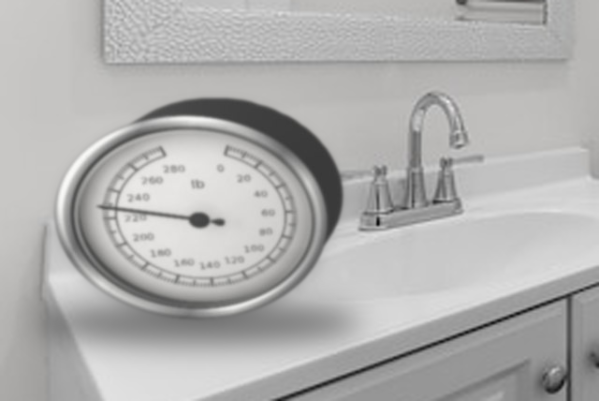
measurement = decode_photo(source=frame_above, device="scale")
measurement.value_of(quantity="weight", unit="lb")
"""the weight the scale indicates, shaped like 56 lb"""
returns 230 lb
